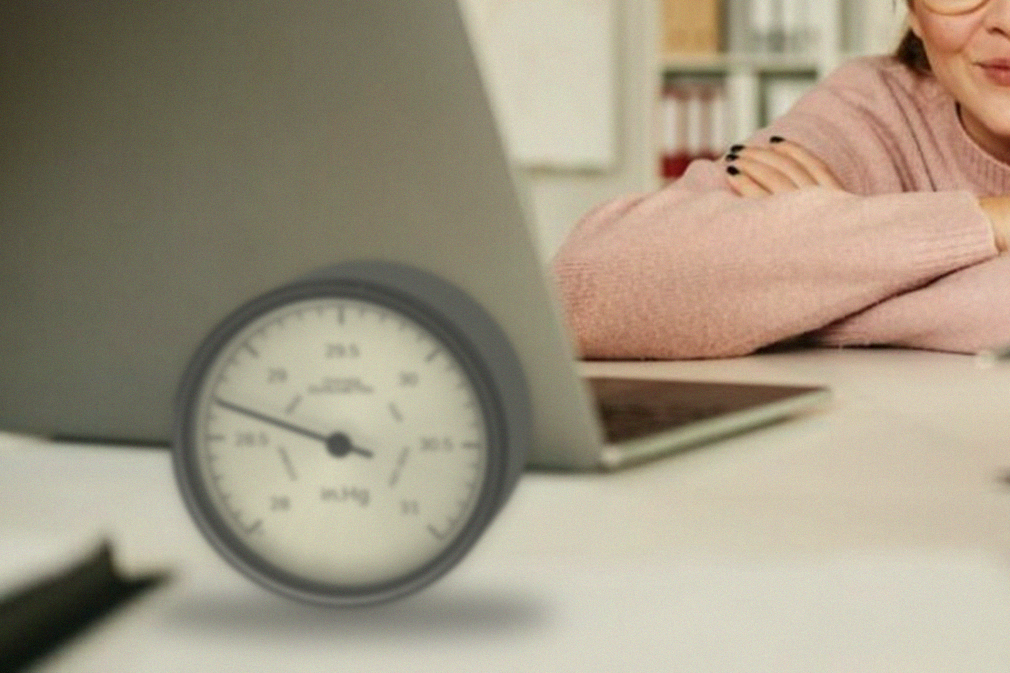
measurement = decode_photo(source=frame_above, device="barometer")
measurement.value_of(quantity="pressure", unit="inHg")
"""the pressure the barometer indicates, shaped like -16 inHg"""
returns 28.7 inHg
